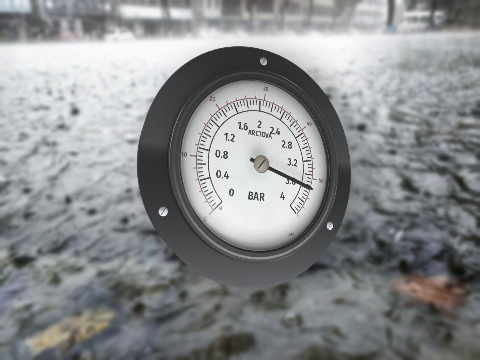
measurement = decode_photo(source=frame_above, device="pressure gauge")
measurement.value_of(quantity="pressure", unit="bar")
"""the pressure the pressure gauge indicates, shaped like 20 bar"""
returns 3.6 bar
